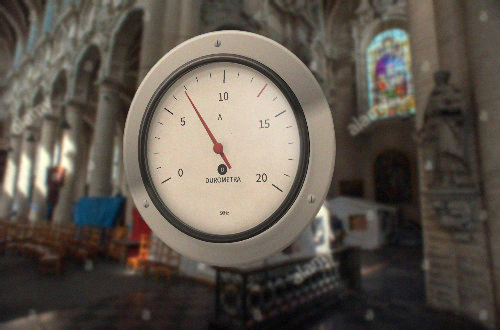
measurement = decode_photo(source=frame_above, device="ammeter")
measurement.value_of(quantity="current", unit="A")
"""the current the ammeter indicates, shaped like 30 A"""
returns 7 A
